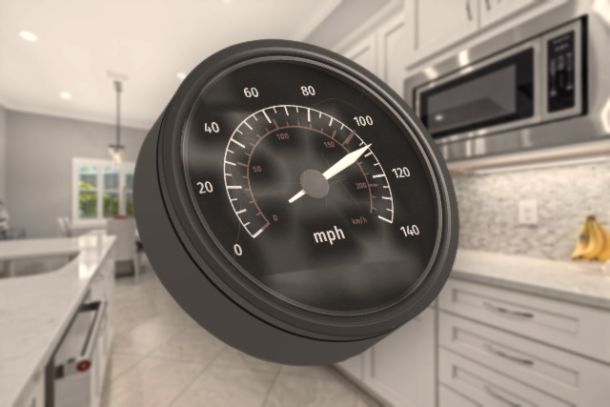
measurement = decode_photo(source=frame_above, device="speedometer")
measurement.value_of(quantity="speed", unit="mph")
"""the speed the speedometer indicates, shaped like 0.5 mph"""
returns 107.5 mph
